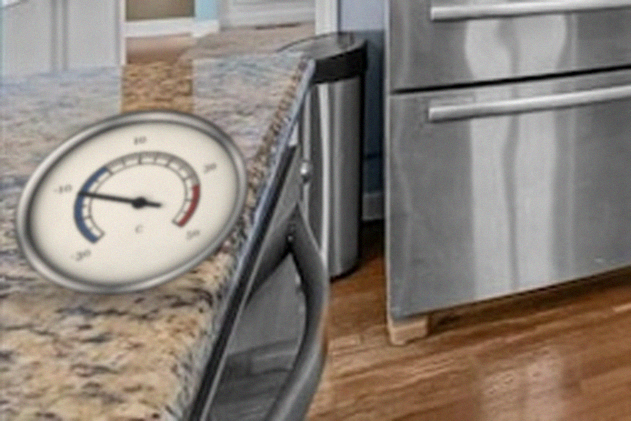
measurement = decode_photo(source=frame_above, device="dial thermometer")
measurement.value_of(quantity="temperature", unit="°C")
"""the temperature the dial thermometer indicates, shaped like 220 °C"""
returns -10 °C
